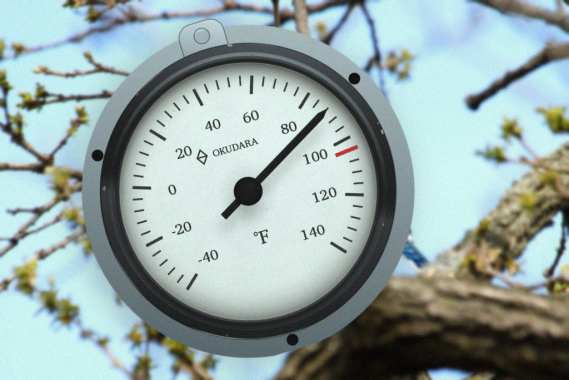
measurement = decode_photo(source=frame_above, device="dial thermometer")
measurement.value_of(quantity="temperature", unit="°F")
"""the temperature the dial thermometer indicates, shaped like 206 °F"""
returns 88 °F
